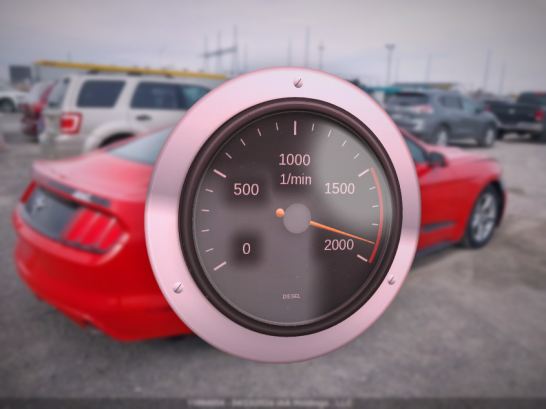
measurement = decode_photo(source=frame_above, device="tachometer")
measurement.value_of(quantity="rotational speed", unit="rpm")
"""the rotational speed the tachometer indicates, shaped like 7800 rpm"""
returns 1900 rpm
